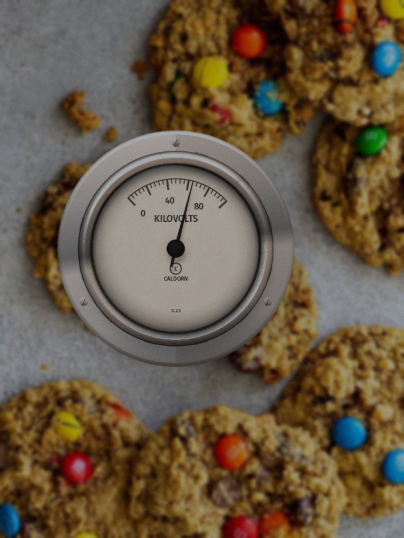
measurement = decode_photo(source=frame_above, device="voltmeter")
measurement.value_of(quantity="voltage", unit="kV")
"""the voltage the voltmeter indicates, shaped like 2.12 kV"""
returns 64 kV
